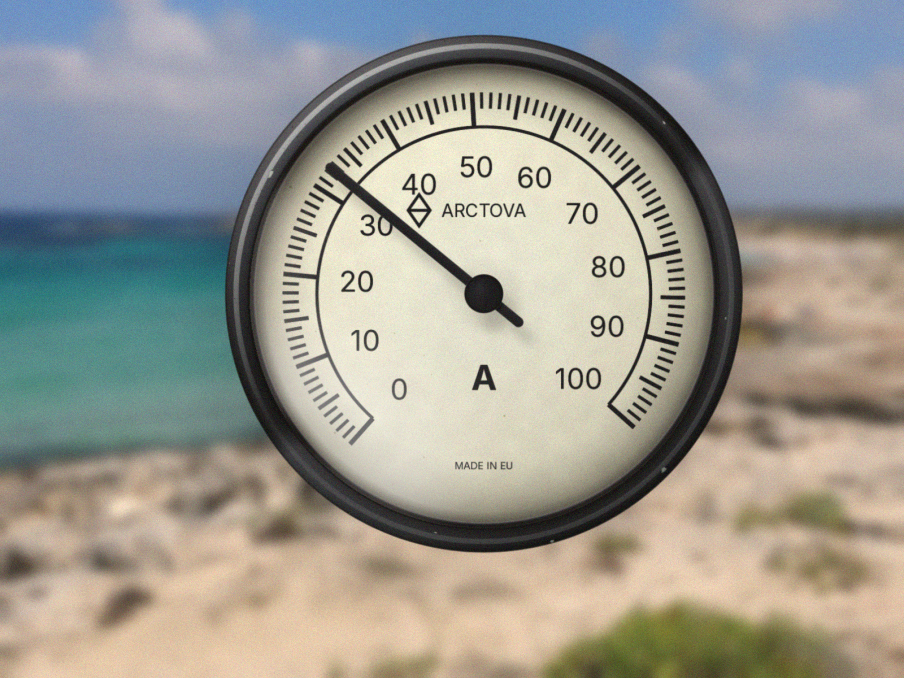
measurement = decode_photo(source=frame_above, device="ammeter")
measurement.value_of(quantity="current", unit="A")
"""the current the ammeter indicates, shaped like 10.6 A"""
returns 32.5 A
